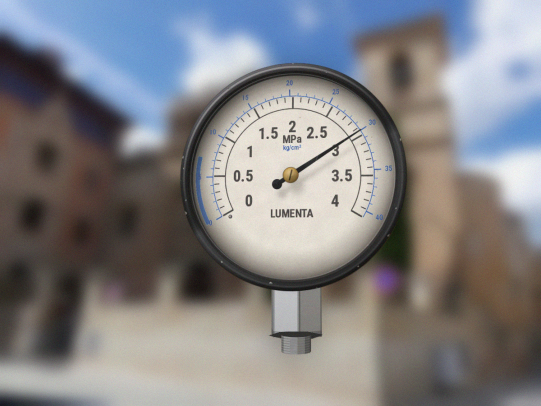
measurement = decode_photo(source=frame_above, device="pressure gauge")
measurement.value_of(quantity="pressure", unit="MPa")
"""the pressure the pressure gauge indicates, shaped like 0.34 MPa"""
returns 2.95 MPa
